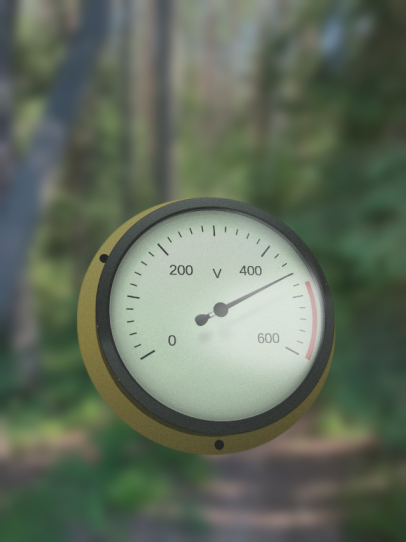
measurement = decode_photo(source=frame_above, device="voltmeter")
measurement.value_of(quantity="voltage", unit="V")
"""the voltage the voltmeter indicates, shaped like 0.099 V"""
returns 460 V
